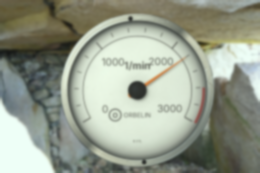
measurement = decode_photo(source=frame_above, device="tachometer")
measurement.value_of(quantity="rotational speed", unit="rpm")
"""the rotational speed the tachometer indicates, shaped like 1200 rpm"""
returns 2200 rpm
